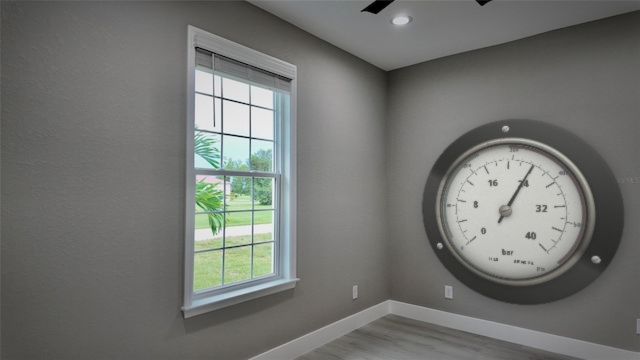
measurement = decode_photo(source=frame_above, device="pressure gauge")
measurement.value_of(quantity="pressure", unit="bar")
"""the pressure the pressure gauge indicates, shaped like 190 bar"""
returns 24 bar
